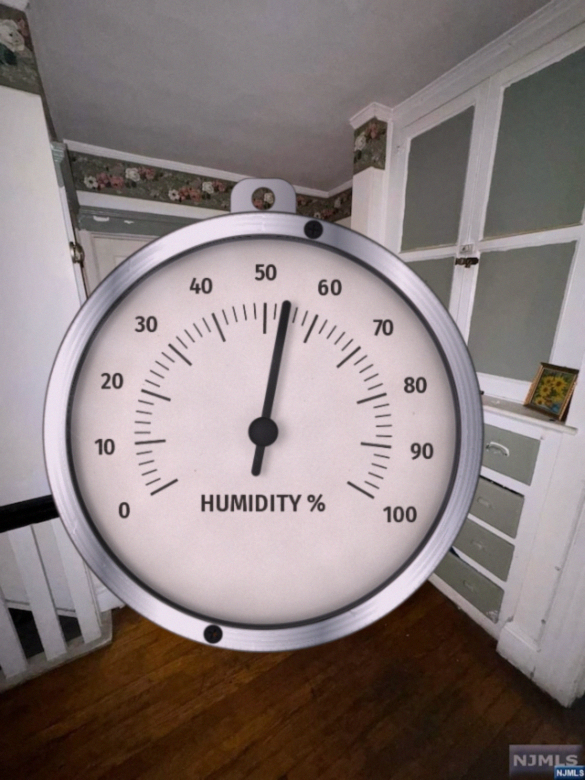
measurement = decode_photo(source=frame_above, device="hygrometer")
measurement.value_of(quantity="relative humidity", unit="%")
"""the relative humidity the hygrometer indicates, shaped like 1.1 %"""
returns 54 %
